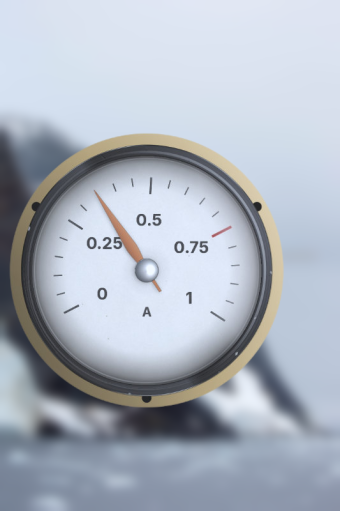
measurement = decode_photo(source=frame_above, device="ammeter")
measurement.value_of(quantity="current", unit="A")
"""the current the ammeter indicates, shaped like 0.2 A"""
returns 0.35 A
